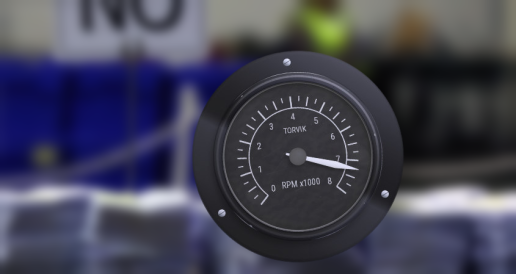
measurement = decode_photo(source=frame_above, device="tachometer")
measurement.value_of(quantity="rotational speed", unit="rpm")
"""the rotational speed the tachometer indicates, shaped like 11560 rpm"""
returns 7250 rpm
